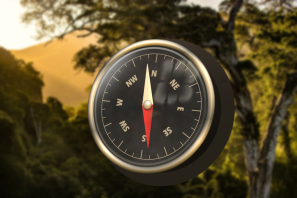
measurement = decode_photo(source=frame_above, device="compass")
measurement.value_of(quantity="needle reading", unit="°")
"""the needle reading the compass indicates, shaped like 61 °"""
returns 170 °
